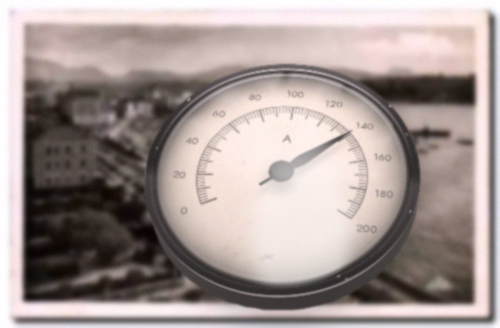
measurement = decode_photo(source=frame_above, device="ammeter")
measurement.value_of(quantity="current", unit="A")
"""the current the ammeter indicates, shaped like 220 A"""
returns 140 A
